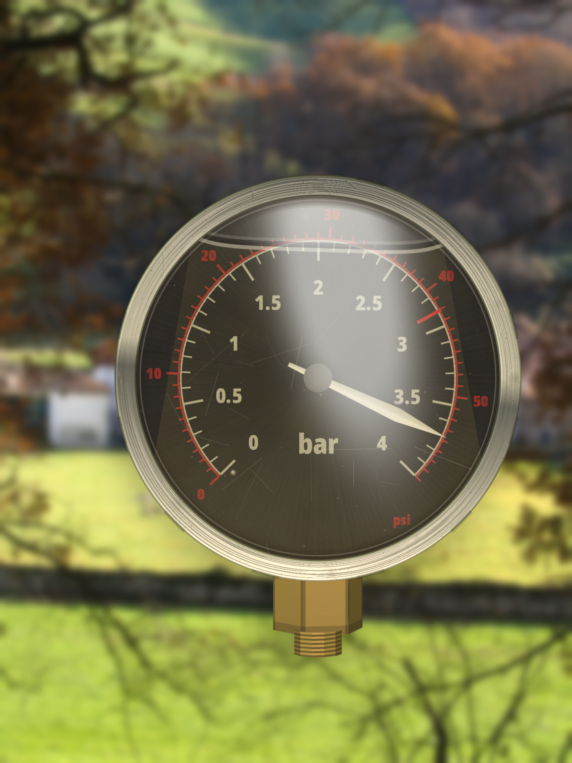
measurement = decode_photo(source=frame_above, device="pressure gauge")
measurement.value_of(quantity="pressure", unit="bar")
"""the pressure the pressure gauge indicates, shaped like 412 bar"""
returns 3.7 bar
